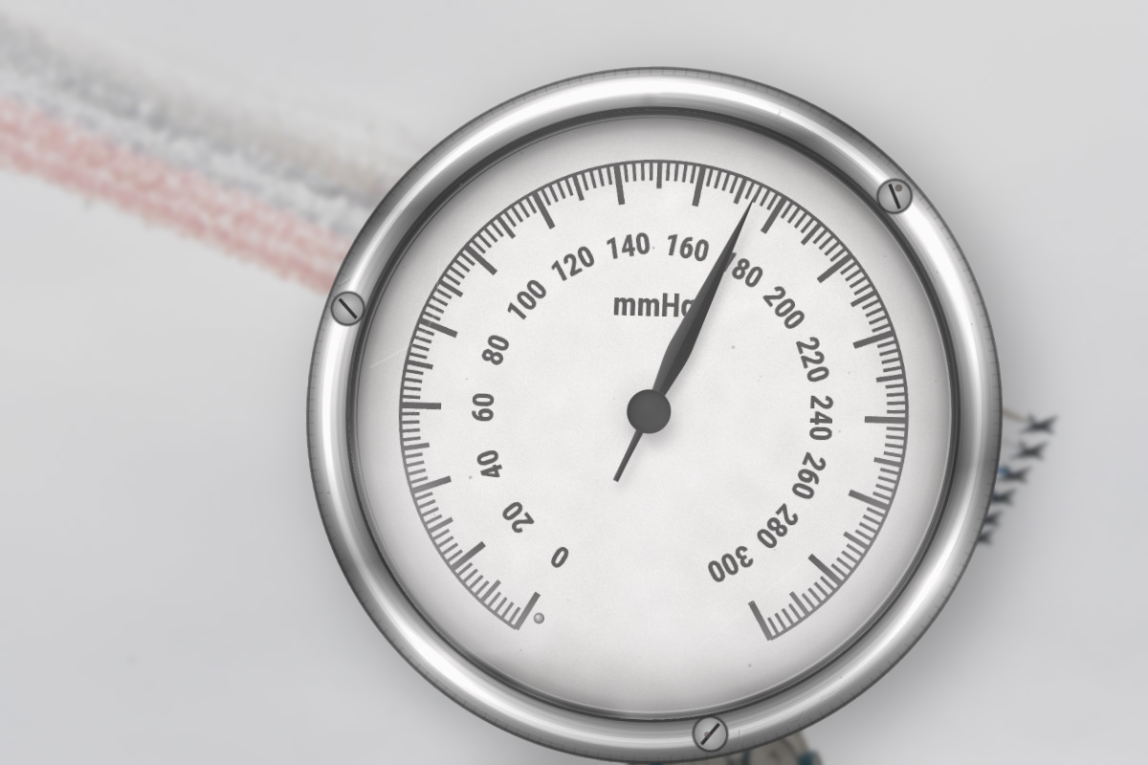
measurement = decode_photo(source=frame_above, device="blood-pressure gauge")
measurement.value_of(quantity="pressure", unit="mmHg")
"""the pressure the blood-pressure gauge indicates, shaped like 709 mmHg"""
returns 174 mmHg
